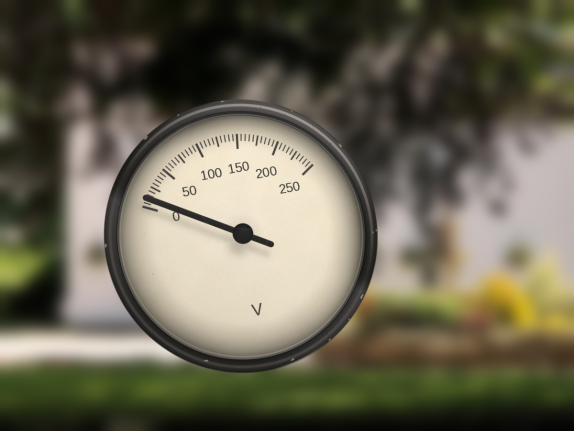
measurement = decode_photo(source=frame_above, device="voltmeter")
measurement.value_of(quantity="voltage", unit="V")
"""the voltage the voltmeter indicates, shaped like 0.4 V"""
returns 10 V
